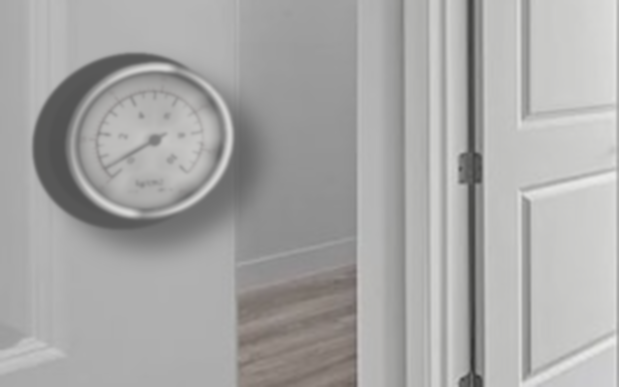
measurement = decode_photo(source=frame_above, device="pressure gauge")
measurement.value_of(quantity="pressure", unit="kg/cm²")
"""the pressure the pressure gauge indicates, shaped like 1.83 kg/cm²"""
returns 0.5 kg/cm²
